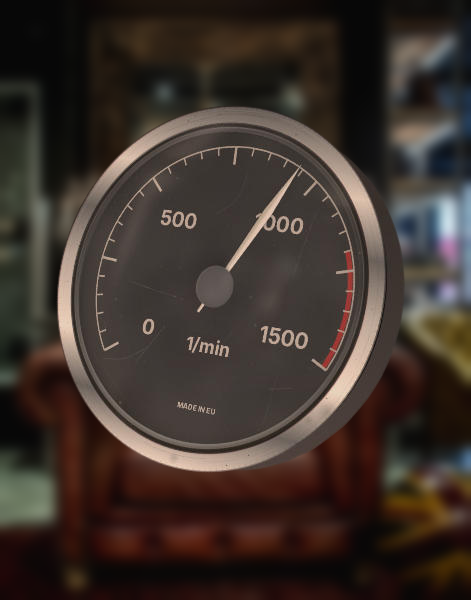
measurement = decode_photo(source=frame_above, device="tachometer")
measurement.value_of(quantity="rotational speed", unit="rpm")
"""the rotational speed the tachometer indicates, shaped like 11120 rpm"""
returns 950 rpm
